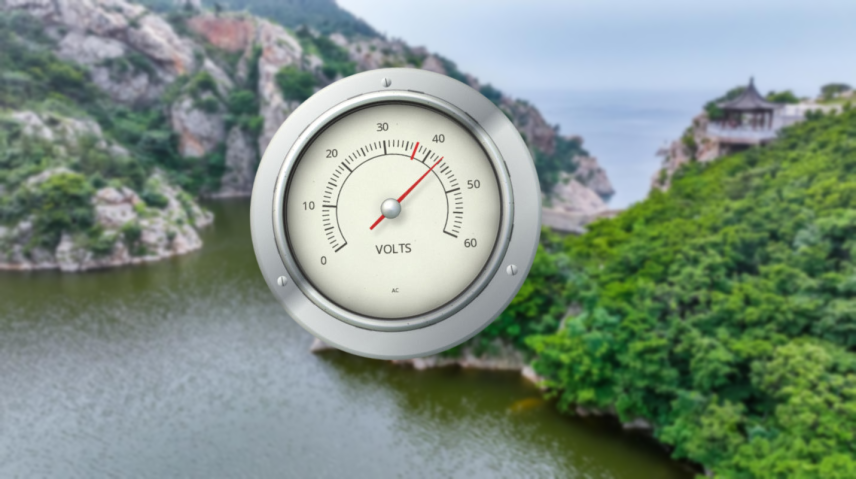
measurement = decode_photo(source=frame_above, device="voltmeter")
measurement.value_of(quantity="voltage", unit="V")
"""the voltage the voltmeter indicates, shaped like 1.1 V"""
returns 43 V
